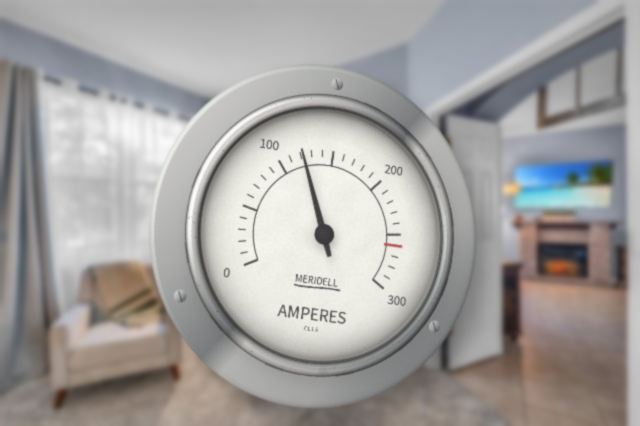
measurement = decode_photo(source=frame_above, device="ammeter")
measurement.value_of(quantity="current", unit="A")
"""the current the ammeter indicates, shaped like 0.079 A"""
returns 120 A
